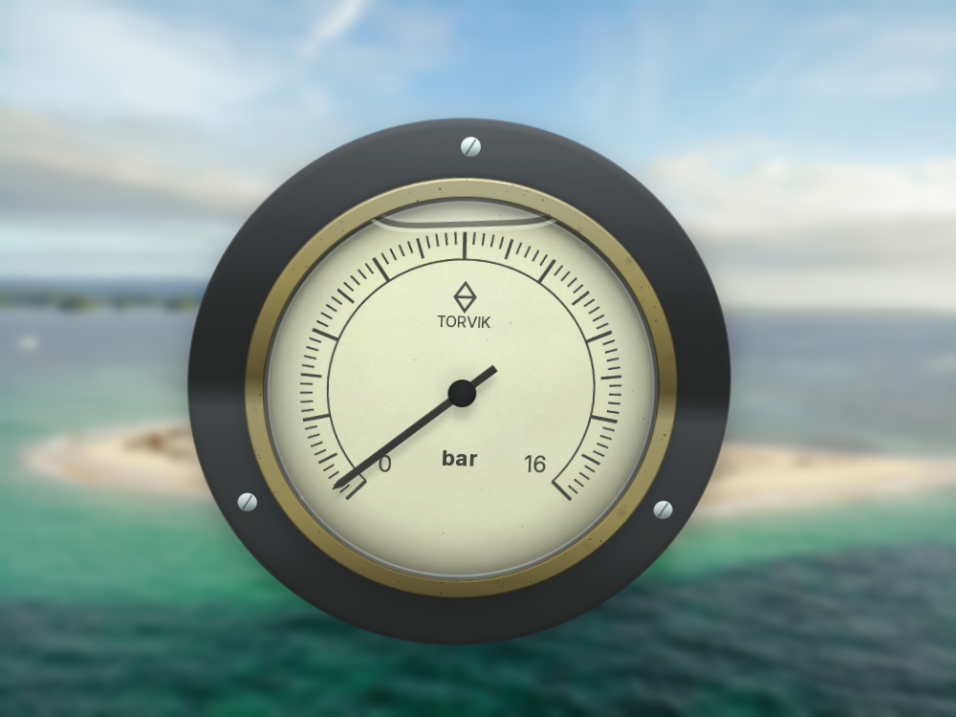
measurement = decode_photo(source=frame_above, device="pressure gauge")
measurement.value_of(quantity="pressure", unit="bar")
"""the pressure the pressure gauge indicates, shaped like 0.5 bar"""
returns 0.4 bar
